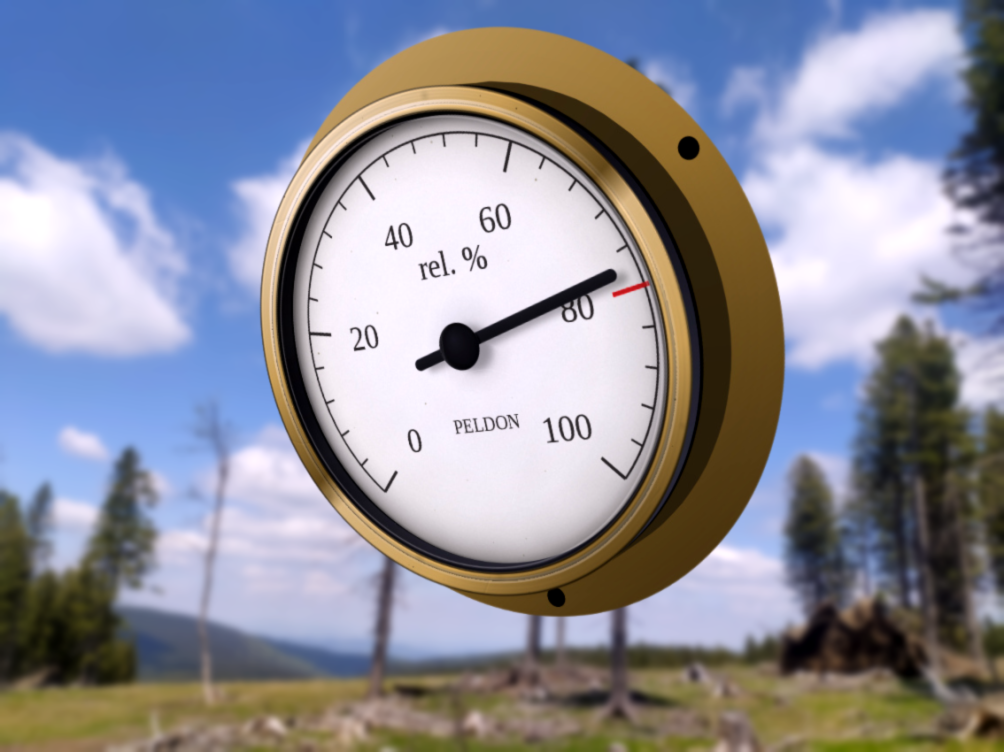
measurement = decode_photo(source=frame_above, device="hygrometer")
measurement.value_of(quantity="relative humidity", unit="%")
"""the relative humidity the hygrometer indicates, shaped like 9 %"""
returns 78 %
